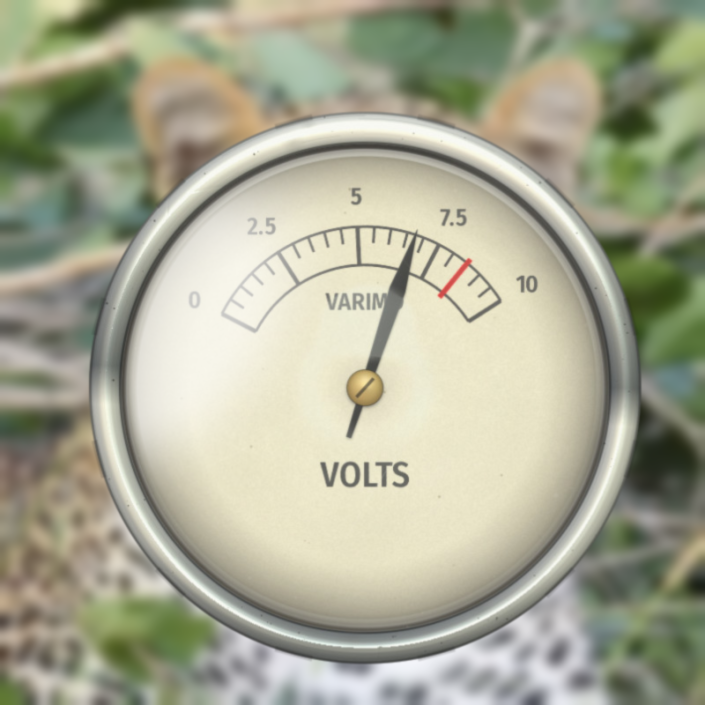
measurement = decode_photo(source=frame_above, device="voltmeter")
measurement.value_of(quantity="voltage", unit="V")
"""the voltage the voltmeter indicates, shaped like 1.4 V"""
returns 6.75 V
